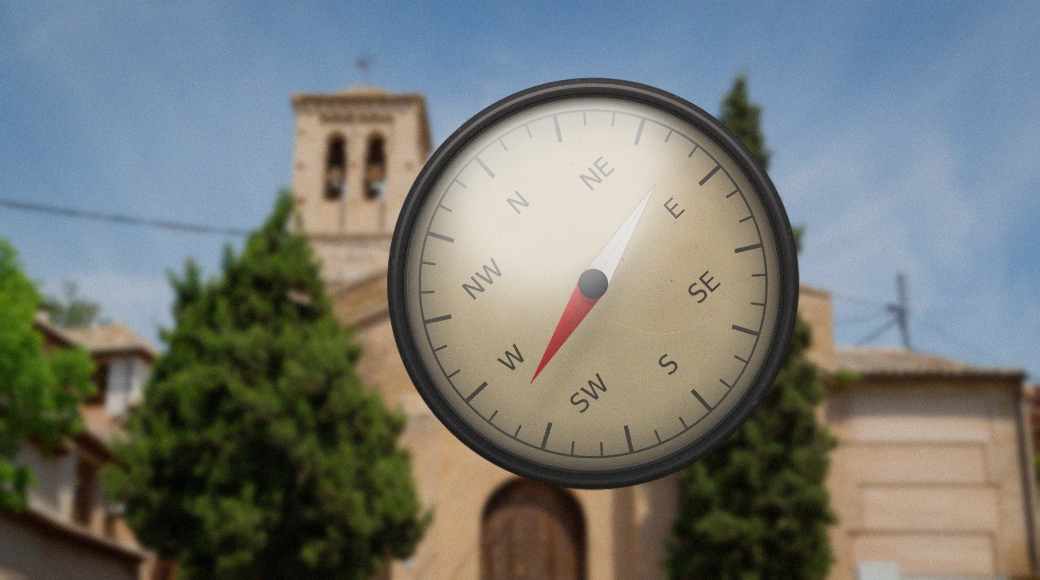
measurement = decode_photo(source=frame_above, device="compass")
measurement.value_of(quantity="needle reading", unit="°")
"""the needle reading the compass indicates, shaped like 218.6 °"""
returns 255 °
